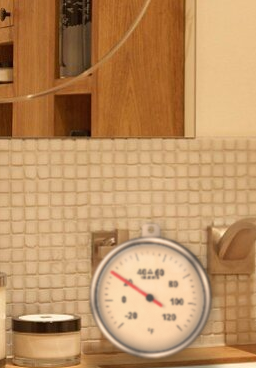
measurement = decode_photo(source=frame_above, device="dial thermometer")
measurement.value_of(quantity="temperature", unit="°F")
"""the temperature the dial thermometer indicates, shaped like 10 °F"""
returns 20 °F
